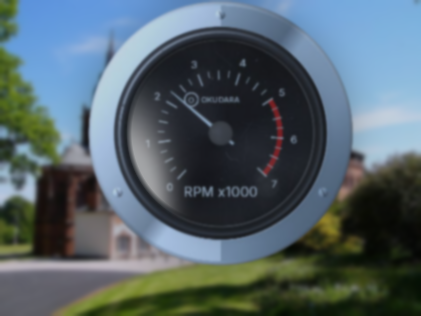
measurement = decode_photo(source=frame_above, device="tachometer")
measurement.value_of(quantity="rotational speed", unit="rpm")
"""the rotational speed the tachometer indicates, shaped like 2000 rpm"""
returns 2250 rpm
